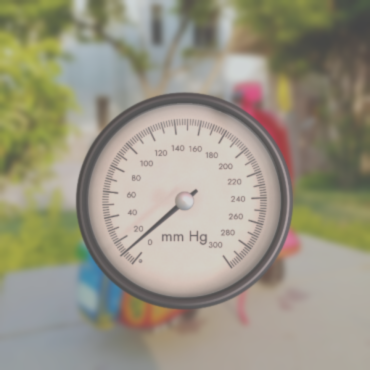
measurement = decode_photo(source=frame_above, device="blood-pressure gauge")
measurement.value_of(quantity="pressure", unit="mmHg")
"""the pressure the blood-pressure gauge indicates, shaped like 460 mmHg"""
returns 10 mmHg
